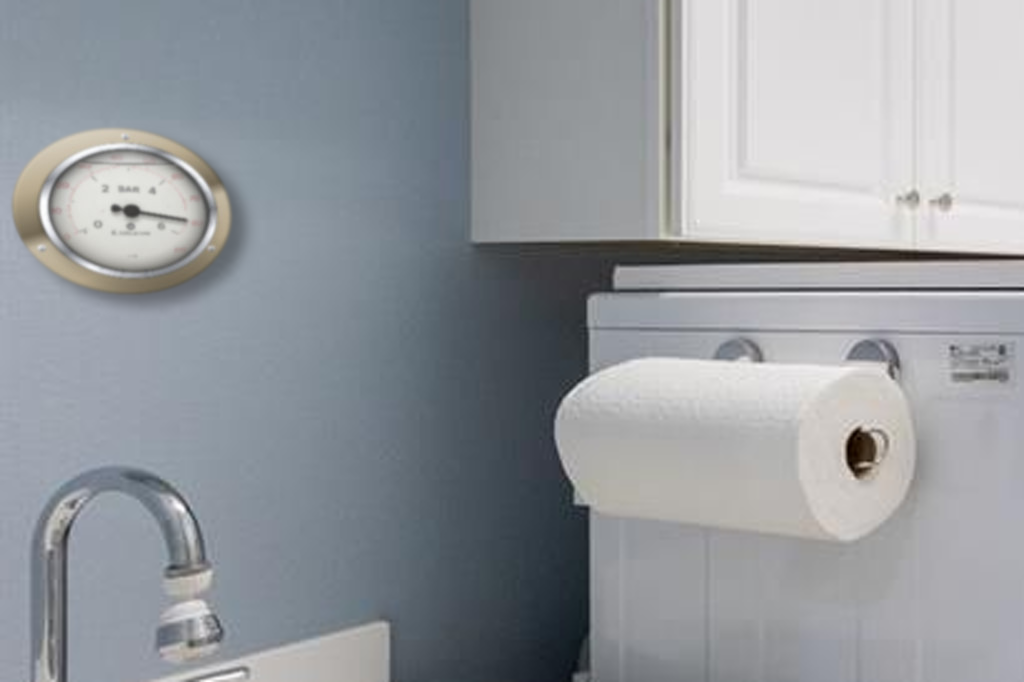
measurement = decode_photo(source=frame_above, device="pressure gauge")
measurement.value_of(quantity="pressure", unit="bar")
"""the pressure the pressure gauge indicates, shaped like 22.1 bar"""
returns 5.5 bar
